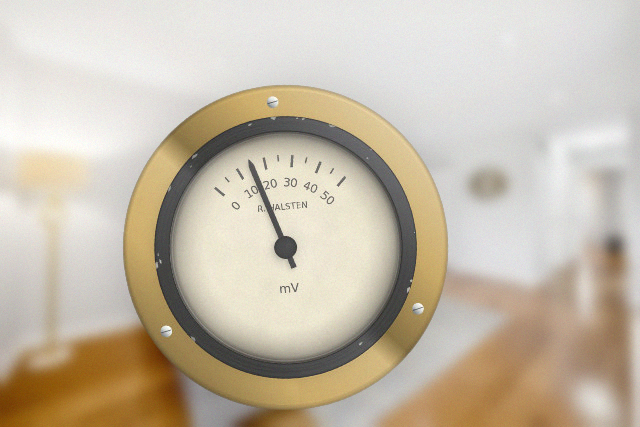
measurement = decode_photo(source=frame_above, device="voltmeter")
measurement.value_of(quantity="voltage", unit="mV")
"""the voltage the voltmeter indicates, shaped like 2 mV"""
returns 15 mV
